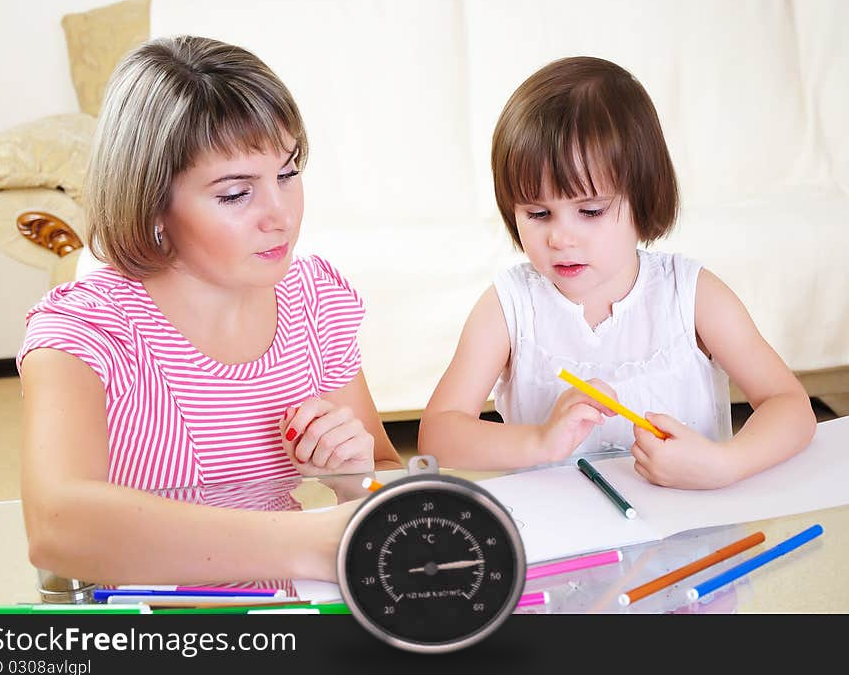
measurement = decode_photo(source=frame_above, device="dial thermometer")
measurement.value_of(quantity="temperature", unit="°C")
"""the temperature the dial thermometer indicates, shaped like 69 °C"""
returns 45 °C
